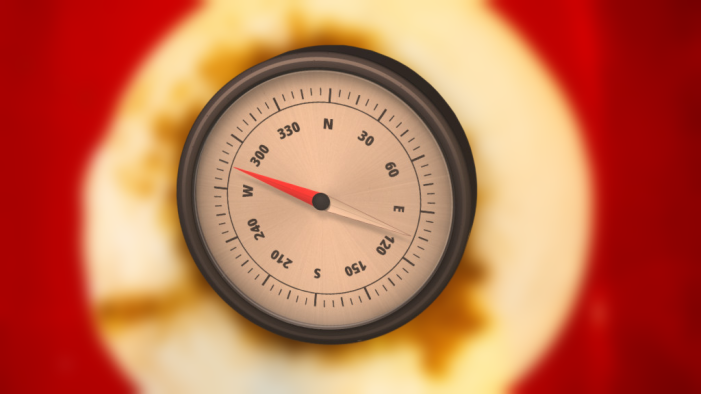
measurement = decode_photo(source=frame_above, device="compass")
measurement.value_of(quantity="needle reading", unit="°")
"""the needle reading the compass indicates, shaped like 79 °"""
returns 285 °
